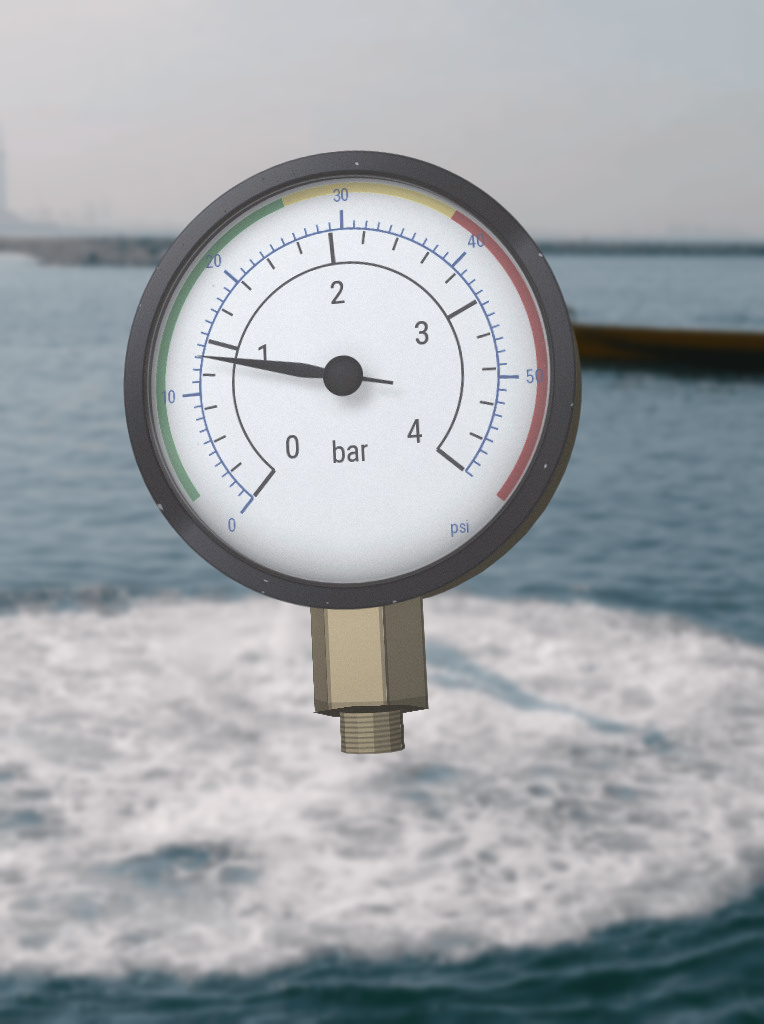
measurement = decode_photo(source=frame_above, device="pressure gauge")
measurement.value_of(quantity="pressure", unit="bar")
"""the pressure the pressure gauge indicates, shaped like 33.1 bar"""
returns 0.9 bar
